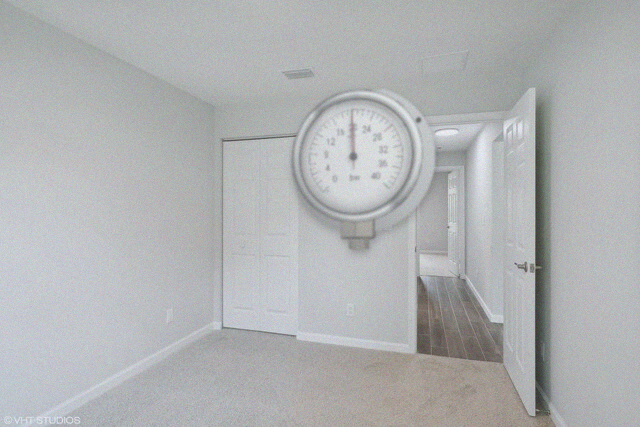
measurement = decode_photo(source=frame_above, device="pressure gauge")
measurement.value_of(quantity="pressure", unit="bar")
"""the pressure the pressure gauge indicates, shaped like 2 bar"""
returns 20 bar
